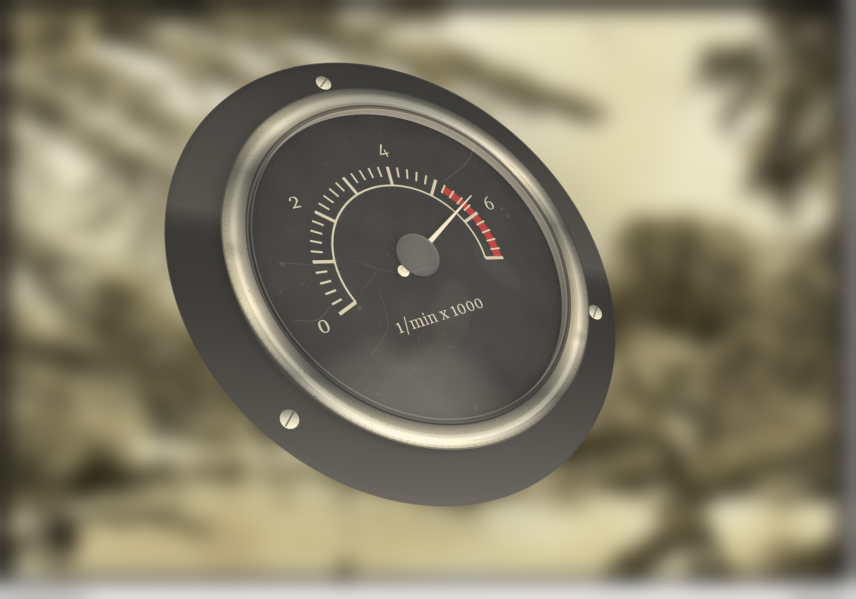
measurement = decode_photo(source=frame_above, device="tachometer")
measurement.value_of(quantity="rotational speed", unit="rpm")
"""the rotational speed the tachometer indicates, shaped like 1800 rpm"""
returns 5700 rpm
